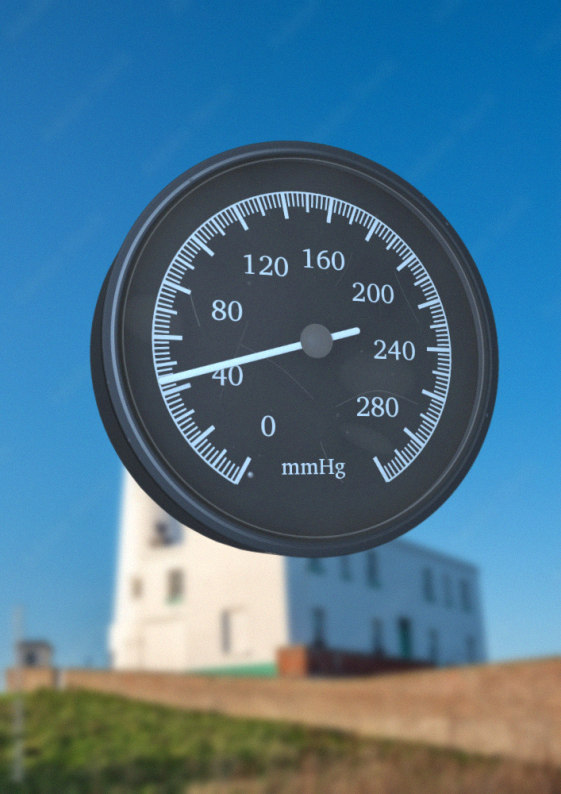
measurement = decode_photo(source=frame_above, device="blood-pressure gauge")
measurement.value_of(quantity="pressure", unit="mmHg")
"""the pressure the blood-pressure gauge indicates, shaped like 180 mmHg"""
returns 44 mmHg
